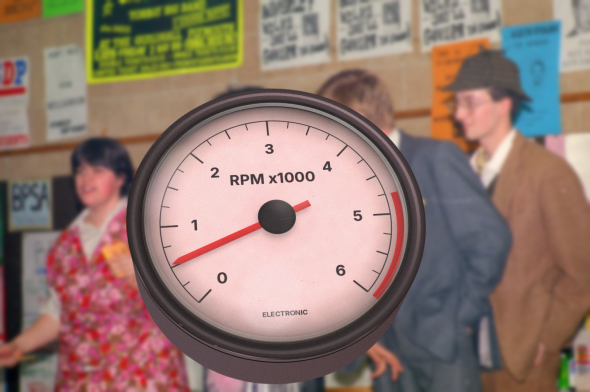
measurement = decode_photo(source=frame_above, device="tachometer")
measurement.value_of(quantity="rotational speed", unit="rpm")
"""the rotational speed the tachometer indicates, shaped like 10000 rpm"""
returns 500 rpm
